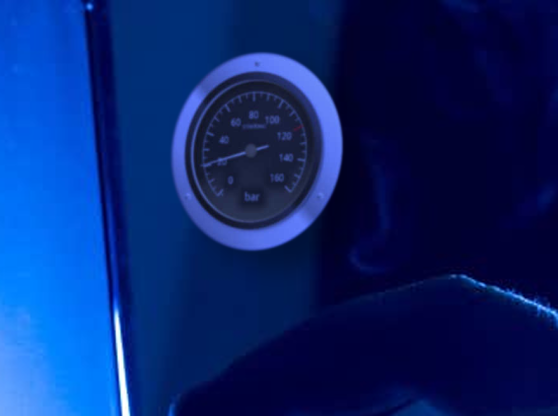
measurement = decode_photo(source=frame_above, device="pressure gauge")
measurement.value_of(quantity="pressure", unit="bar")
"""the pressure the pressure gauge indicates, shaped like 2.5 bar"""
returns 20 bar
